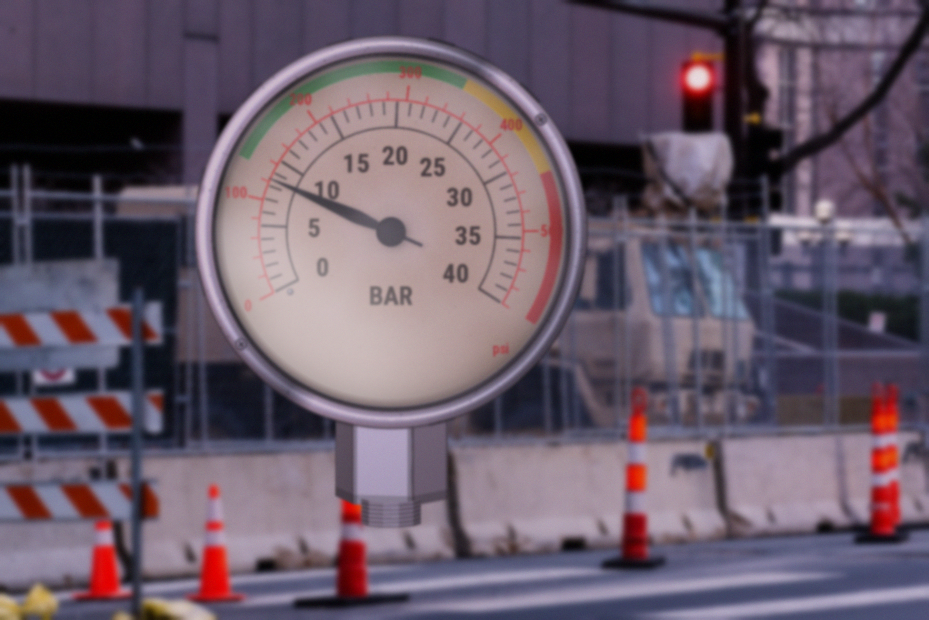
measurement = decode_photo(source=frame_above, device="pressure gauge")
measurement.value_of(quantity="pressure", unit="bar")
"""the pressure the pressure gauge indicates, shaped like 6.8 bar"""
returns 8.5 bar
